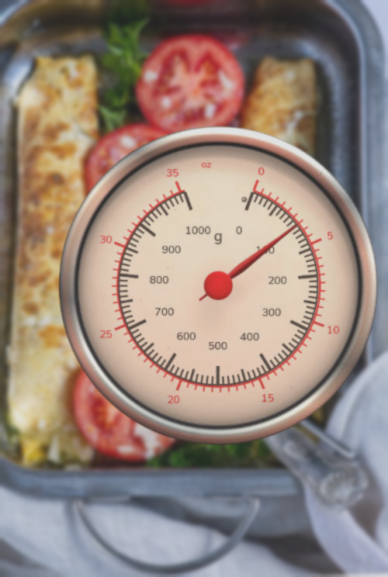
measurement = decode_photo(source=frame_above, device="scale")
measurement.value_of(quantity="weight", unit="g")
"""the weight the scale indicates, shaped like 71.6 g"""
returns 100 g
